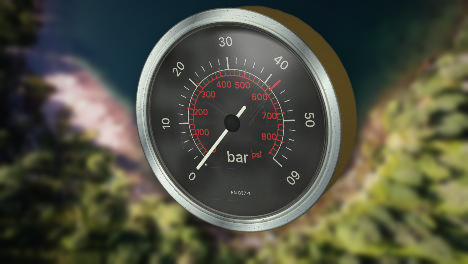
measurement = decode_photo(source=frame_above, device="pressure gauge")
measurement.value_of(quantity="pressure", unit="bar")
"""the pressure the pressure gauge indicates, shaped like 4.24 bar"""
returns 0 bar
